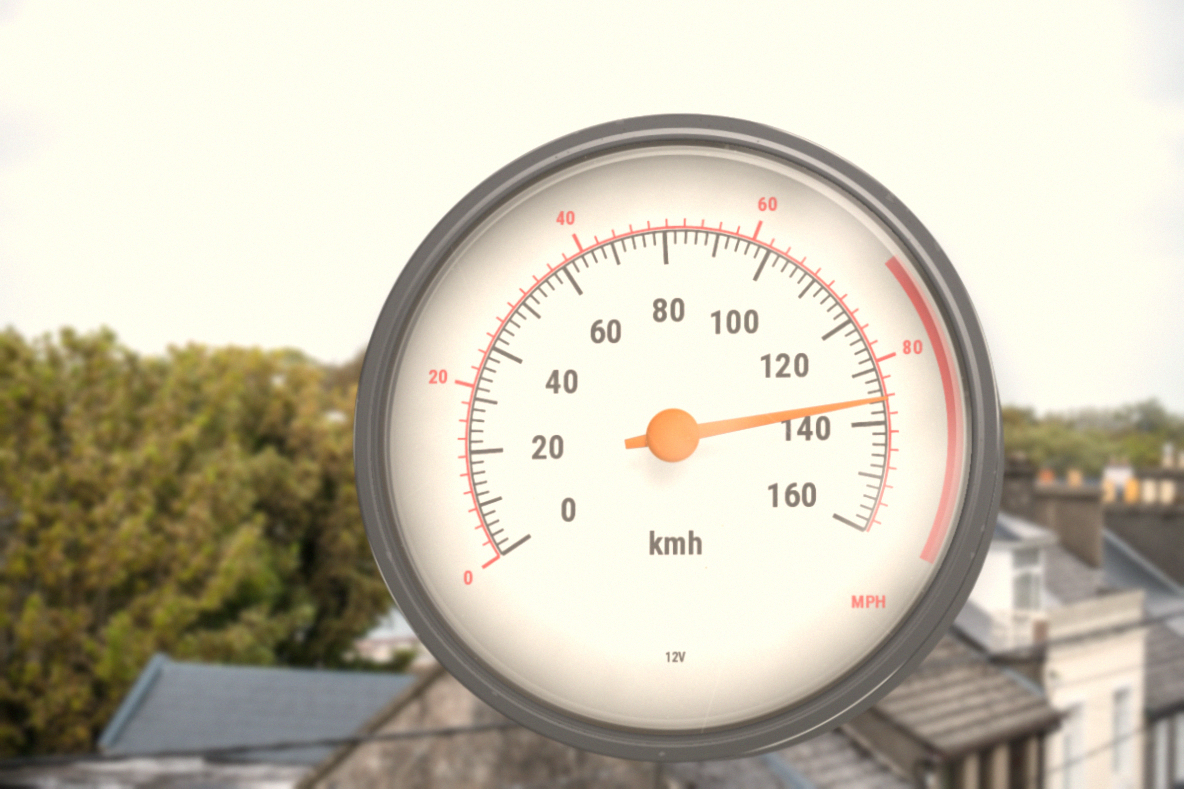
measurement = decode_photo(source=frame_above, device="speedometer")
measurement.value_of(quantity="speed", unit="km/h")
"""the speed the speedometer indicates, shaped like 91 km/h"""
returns 136 km/h
